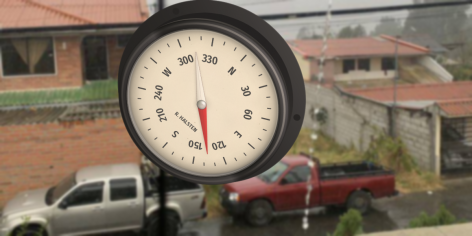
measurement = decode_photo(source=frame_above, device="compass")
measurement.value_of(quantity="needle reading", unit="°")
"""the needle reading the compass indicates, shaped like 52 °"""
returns 135 °
